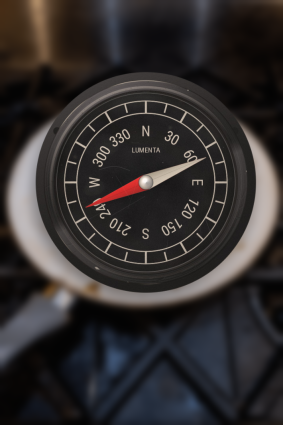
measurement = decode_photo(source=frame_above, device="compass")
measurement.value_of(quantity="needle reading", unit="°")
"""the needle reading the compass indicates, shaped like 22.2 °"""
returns 247.5 °
